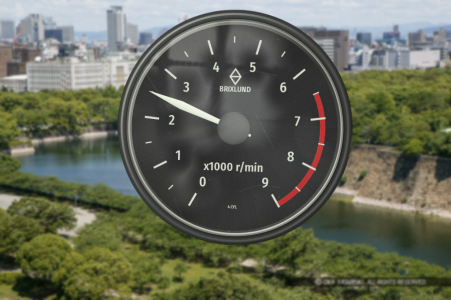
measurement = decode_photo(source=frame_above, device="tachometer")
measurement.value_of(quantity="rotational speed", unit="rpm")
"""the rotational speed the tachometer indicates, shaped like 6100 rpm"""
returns 2500 rpm
